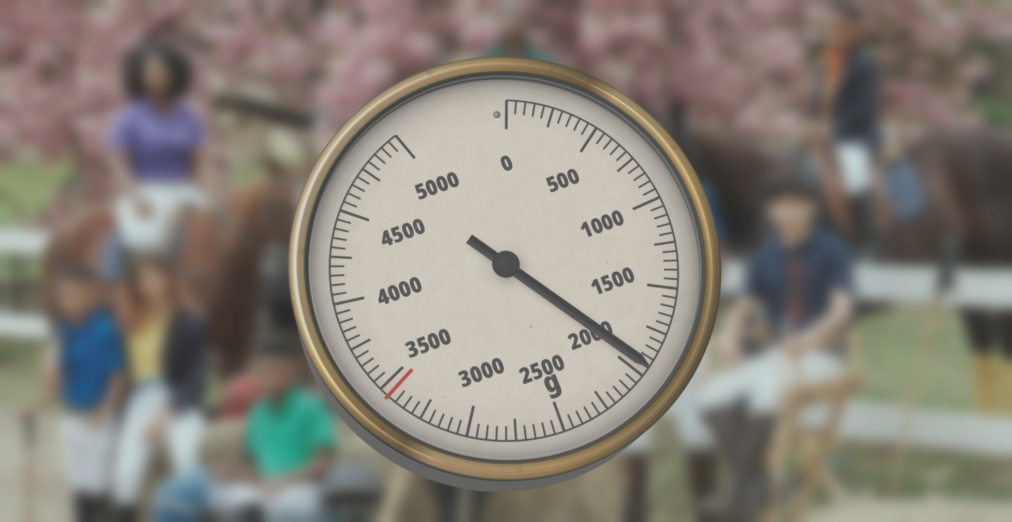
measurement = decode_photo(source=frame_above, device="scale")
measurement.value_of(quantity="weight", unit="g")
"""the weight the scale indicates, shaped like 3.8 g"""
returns 1950 g
